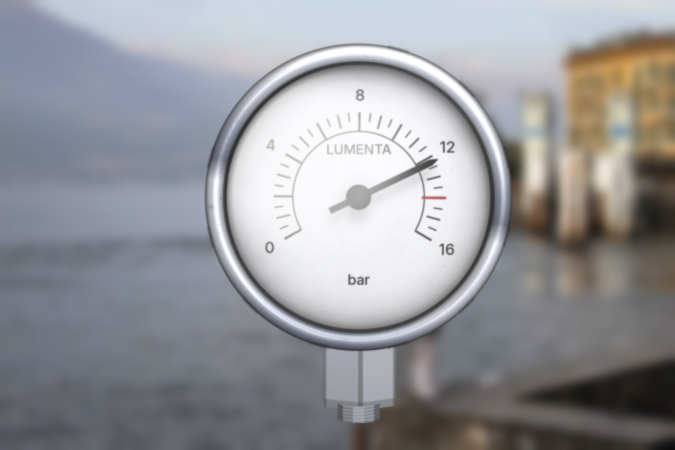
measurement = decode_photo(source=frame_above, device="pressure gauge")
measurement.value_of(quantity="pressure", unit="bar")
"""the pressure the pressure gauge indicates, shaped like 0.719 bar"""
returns 12.25 bar
